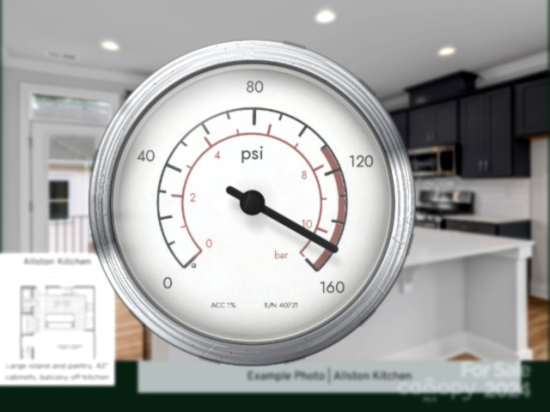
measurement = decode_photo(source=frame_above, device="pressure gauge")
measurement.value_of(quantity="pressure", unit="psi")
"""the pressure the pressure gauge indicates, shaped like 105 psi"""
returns 150 psi
